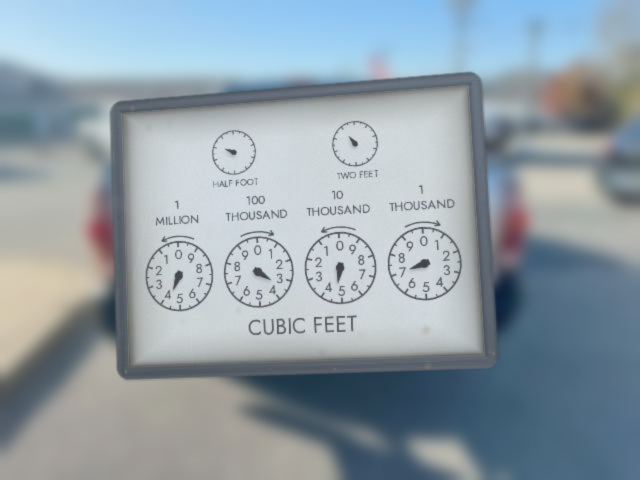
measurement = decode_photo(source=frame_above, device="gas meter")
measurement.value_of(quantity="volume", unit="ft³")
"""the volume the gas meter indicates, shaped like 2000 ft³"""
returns 434700 ft³
